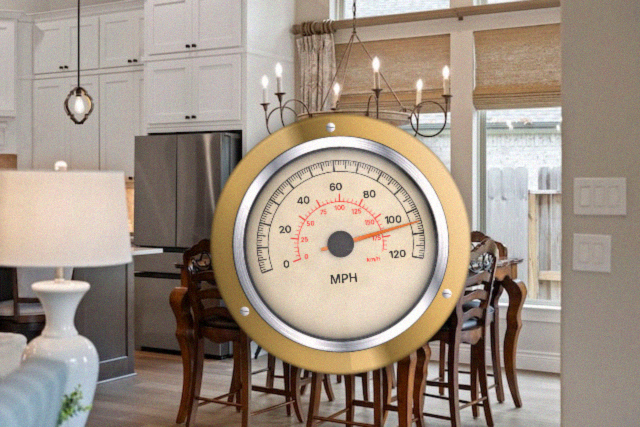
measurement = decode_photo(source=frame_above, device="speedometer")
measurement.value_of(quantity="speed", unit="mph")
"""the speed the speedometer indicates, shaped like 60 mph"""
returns 105 mph
